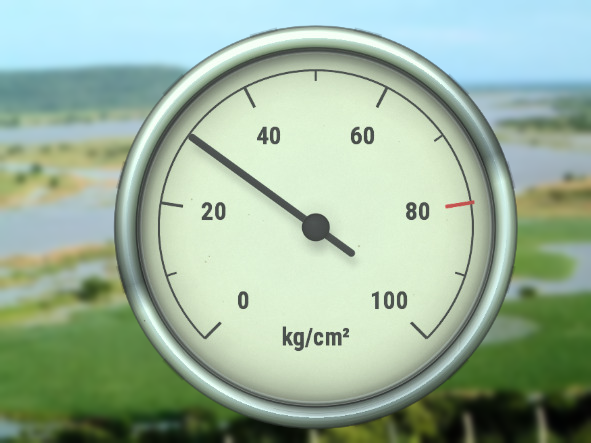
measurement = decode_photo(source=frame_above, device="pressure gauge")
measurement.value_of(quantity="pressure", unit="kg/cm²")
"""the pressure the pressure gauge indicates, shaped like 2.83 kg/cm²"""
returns 30 kg/cm²
